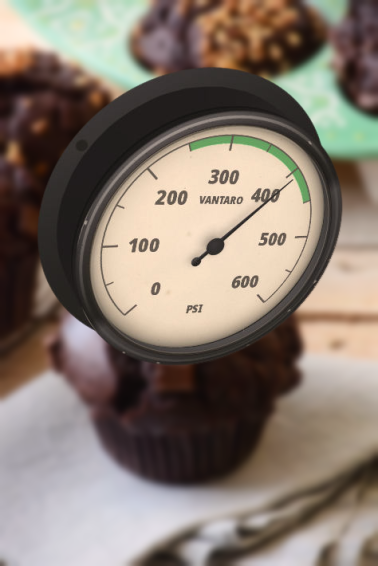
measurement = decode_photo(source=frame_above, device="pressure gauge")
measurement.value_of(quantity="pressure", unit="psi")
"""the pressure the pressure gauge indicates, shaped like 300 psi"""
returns 400 psi
